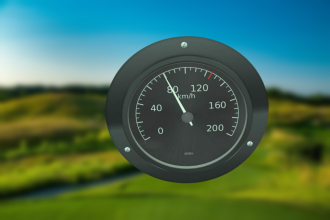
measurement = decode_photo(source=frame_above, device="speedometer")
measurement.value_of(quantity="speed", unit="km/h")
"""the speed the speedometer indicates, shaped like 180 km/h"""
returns 80 km/h
